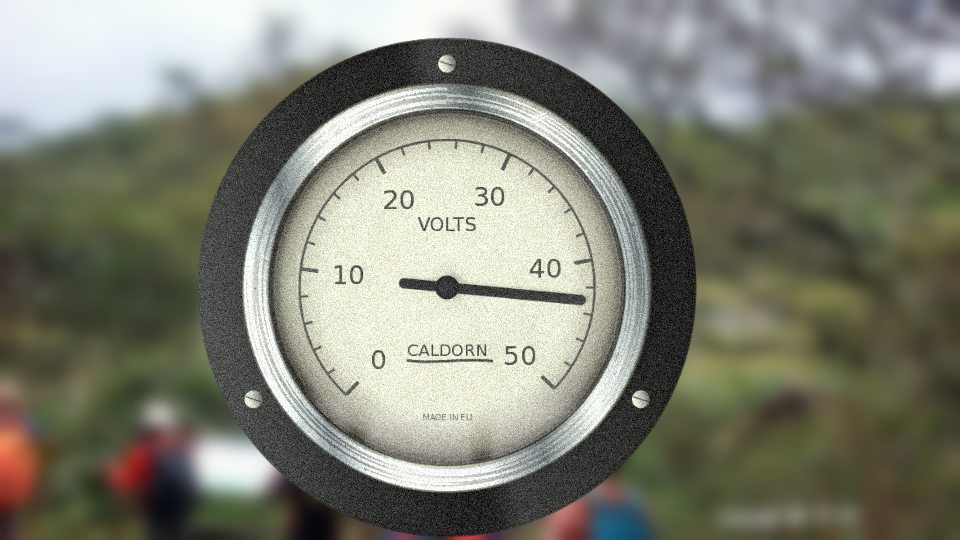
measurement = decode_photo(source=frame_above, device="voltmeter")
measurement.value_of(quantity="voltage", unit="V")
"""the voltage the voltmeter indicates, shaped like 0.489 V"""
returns 43 V
